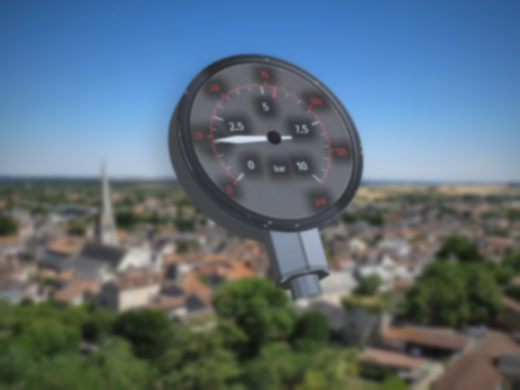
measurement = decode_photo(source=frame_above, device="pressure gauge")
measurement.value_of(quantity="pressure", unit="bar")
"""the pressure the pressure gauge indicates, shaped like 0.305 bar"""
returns 1.5 bar
